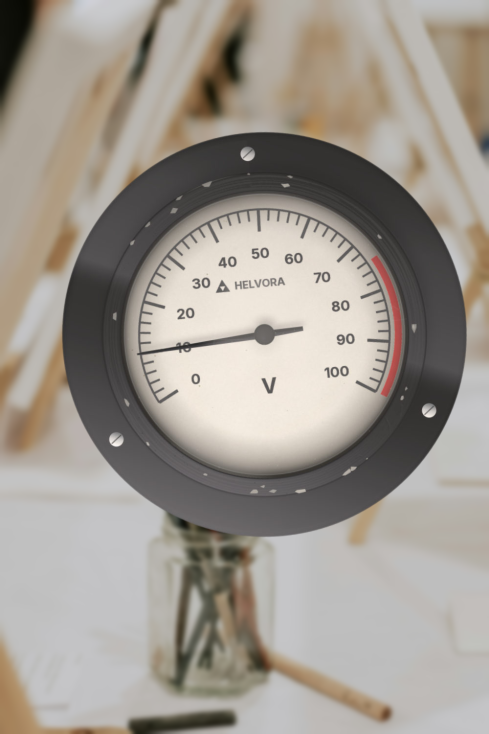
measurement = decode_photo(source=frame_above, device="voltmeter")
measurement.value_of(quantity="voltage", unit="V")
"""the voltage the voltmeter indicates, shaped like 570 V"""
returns 10 V
